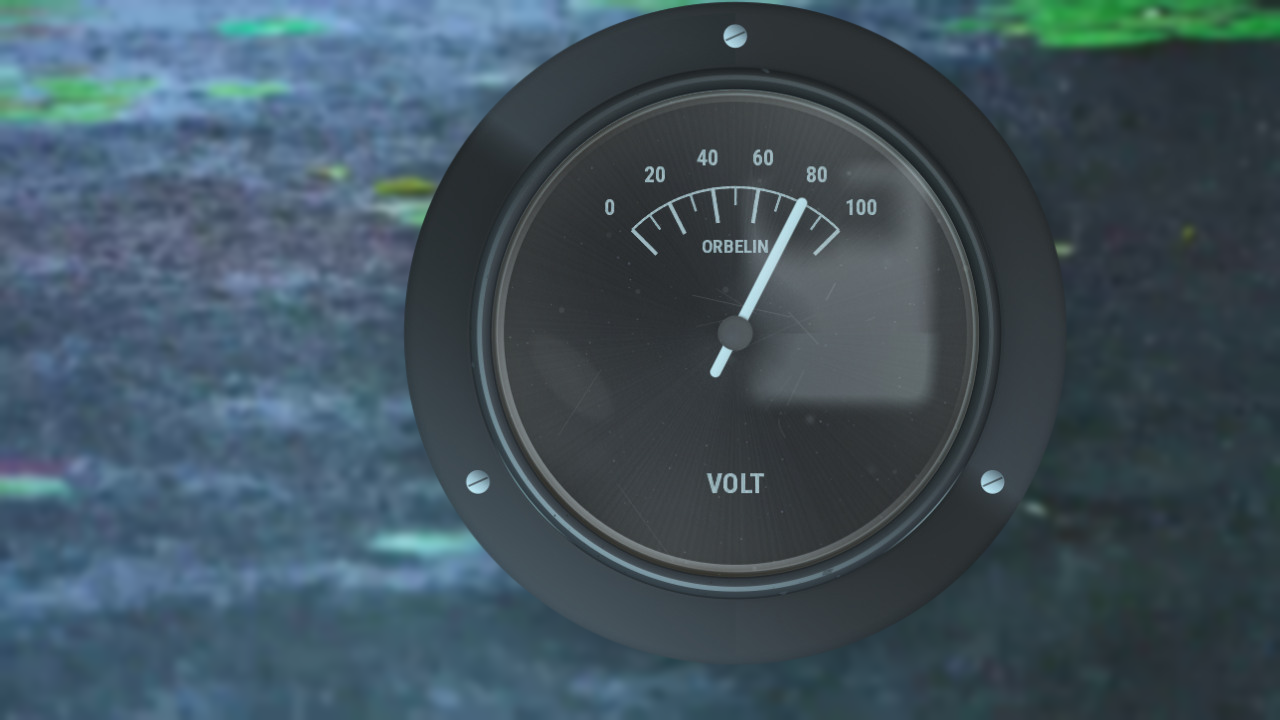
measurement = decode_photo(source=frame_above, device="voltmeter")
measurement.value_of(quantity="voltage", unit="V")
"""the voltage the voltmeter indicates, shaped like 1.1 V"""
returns 80 V
